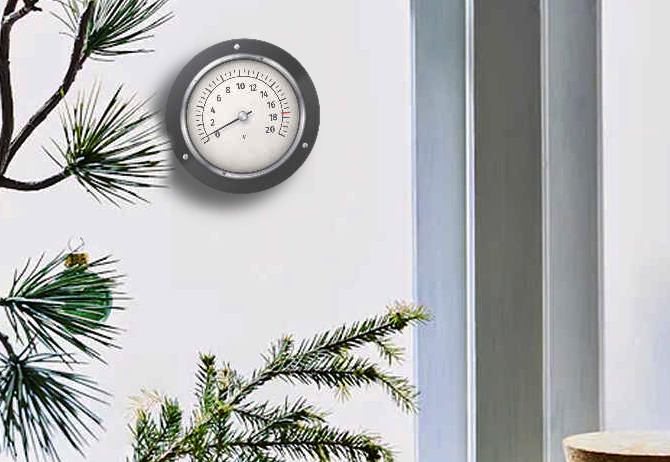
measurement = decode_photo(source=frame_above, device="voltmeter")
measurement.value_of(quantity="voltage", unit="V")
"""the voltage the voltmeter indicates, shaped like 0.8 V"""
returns 0.5 V
